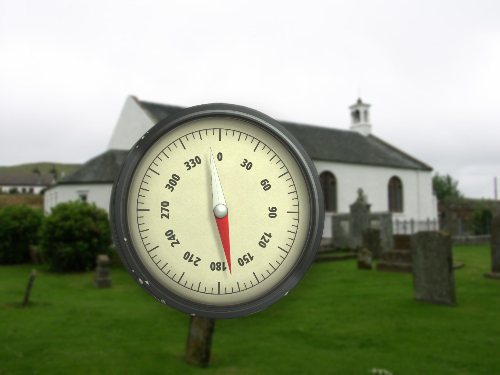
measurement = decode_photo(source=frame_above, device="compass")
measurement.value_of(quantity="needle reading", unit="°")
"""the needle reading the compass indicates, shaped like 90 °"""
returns 170 °
